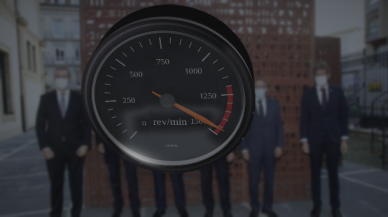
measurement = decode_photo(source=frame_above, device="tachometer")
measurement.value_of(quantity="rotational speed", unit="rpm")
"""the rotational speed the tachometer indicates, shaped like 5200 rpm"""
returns 1450 rpm
